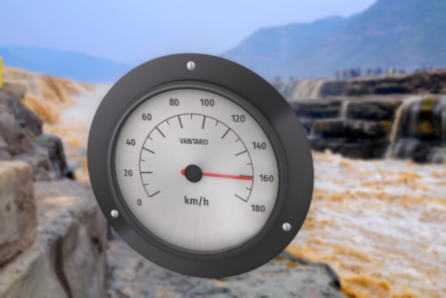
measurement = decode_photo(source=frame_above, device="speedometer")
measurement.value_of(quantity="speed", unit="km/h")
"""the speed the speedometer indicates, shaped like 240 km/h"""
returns 160 km/h
